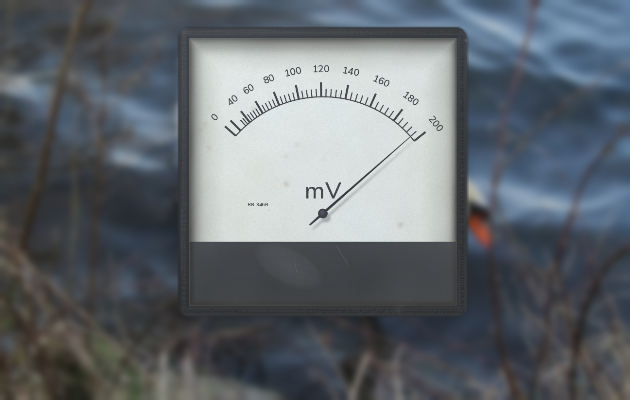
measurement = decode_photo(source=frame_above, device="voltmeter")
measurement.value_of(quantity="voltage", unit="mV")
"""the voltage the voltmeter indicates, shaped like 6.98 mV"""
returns 196 mV
